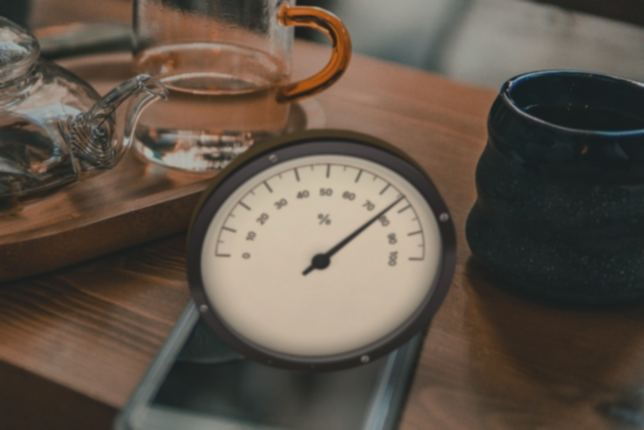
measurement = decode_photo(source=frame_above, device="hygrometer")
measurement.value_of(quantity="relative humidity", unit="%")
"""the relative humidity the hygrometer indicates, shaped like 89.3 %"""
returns 75 %
